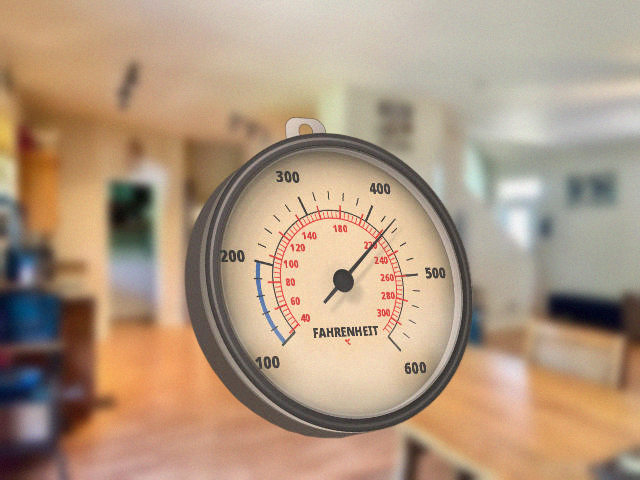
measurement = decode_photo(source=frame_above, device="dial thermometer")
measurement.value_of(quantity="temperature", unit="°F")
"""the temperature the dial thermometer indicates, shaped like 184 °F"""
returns 430 °F
